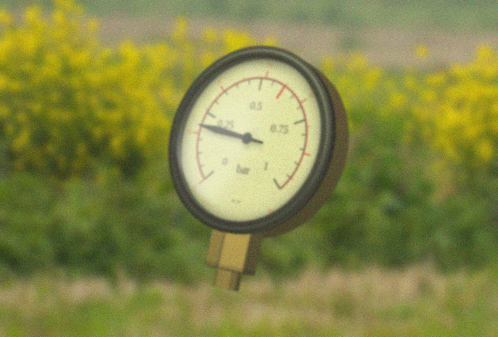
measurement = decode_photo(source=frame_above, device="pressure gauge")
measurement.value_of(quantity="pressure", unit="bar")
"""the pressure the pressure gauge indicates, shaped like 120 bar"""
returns 0.2 bar
